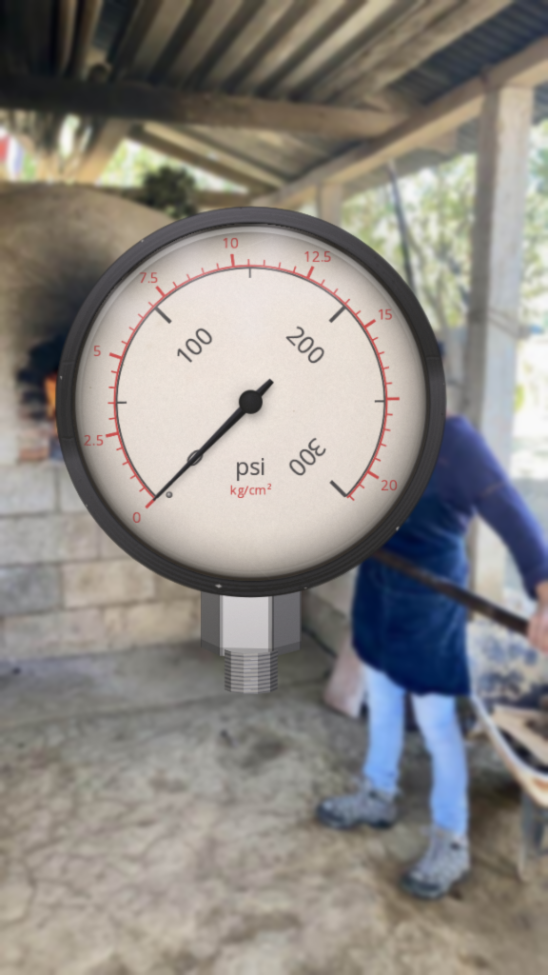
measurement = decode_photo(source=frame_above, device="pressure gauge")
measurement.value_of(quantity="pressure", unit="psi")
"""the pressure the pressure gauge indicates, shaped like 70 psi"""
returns 0 psi
